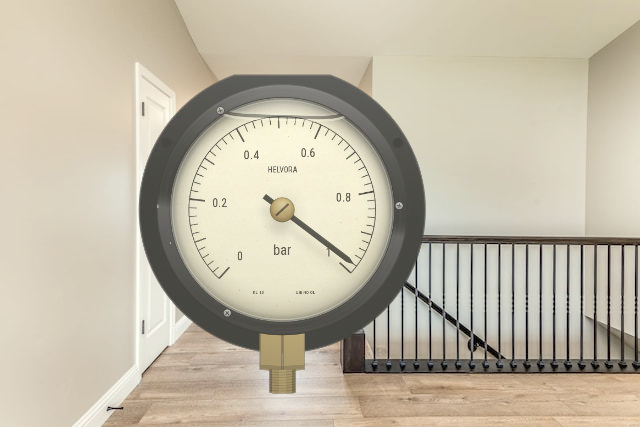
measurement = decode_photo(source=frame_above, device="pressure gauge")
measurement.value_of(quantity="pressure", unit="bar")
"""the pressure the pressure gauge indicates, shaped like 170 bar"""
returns 0.98 bar
